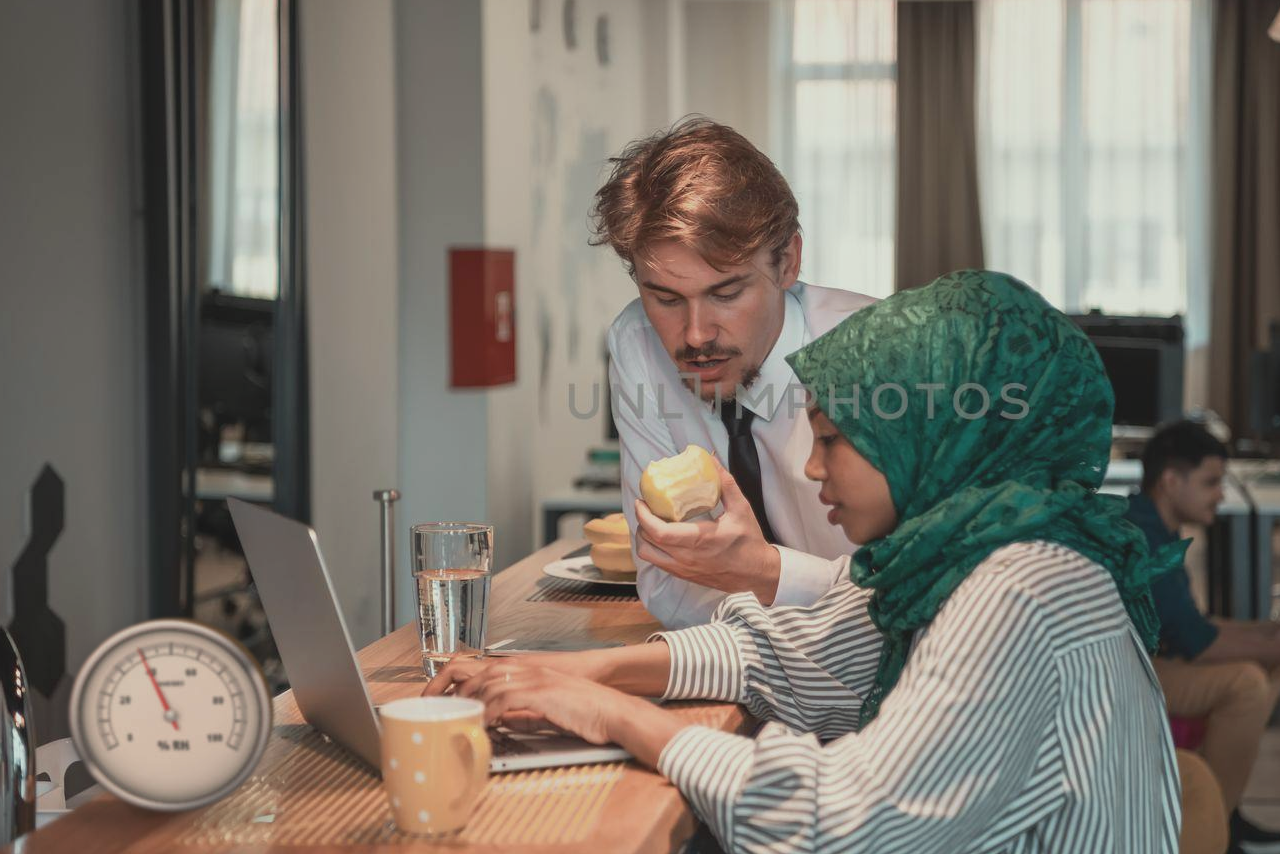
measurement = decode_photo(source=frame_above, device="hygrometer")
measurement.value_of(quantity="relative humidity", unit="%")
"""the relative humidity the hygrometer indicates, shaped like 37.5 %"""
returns 40 %
